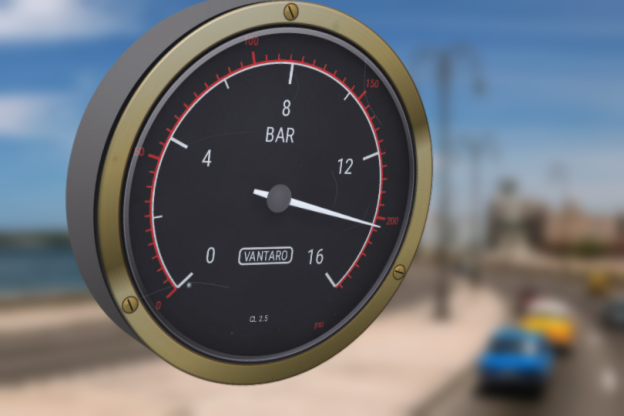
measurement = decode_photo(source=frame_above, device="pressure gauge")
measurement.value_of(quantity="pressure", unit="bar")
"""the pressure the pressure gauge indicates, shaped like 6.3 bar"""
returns 14 bar
